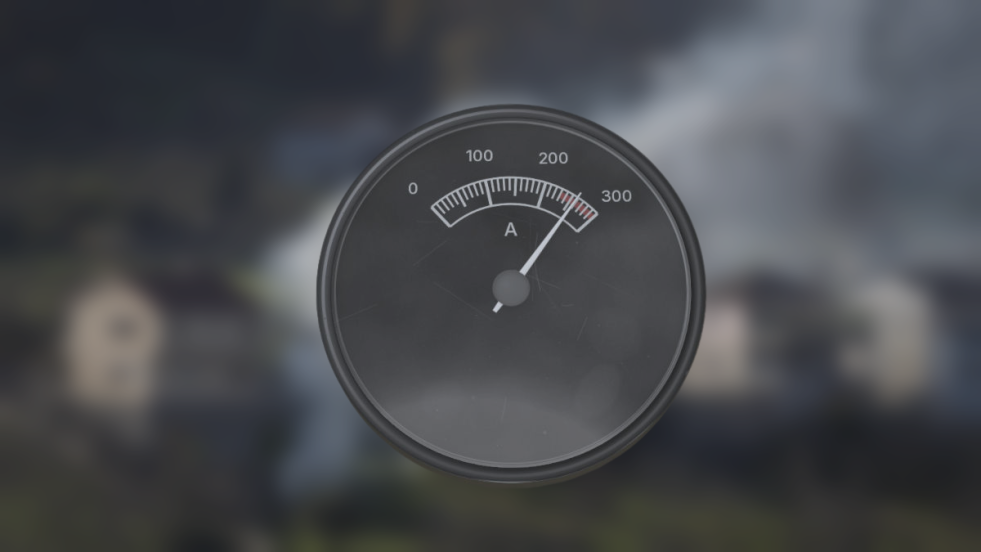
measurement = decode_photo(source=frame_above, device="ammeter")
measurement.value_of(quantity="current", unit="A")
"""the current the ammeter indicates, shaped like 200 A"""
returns 260 A
